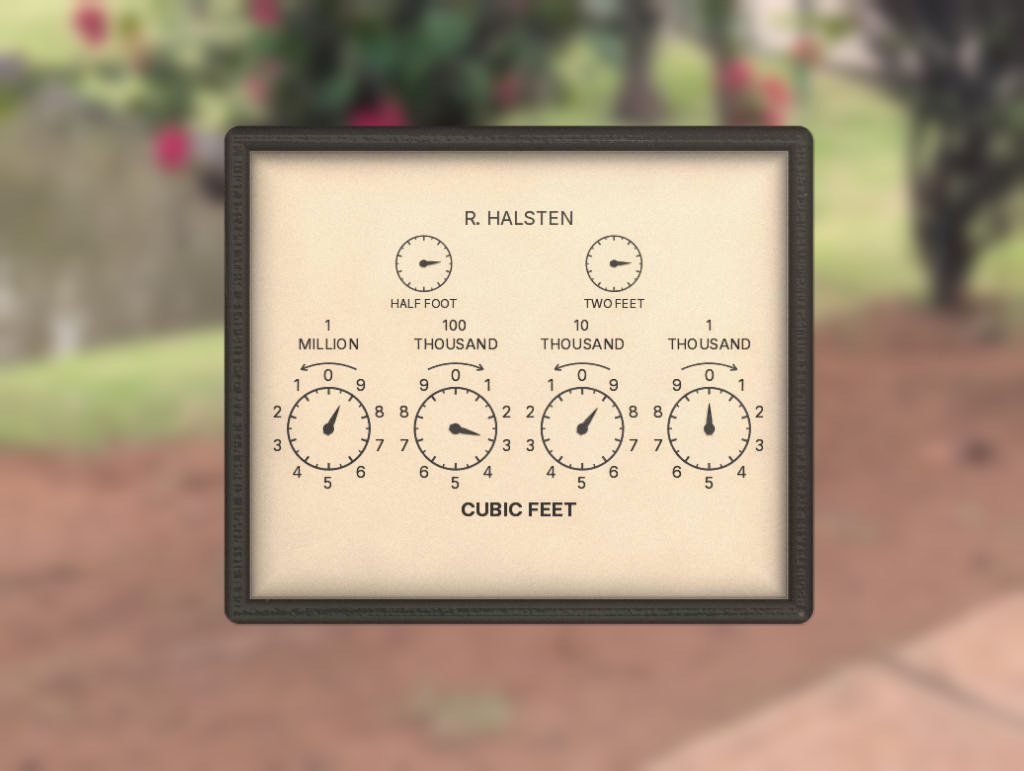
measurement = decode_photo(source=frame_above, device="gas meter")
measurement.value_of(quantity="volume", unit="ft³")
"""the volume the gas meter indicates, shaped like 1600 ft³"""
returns 929000 ft³
